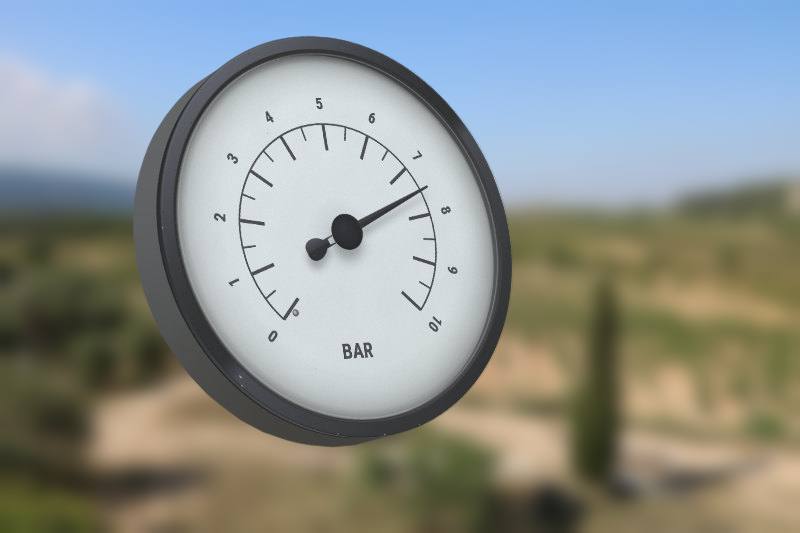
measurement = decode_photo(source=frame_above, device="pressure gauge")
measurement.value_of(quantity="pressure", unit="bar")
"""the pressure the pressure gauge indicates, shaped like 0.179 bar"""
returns 7.5 bar
